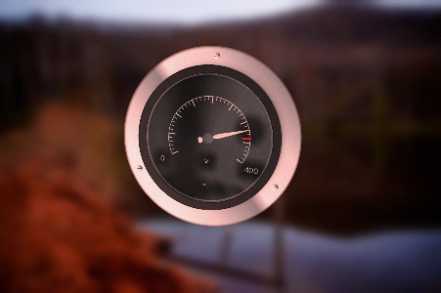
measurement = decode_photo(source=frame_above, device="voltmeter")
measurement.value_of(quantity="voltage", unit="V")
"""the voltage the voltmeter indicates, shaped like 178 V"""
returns 320 V
